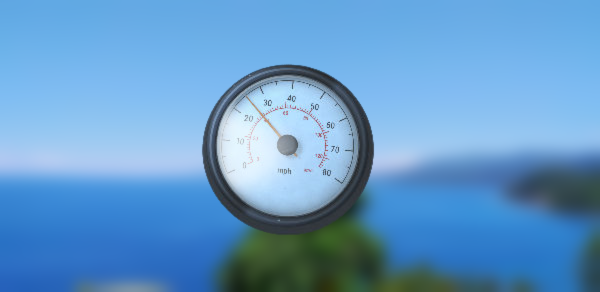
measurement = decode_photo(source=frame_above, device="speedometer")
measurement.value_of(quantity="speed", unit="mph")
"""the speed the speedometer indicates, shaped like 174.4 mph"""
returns 25 mph
